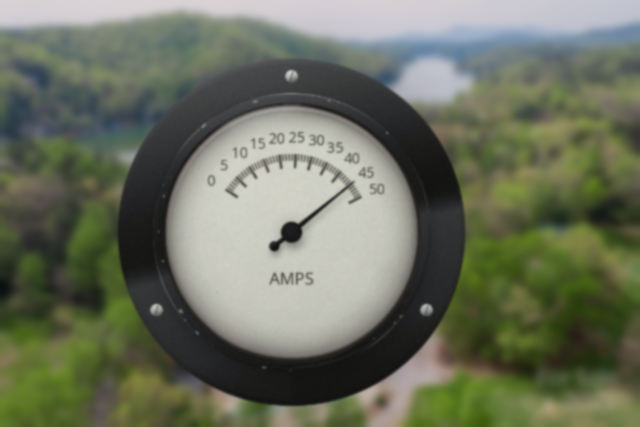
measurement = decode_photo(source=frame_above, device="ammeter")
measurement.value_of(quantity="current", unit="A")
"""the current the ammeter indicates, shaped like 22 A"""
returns 45 A
